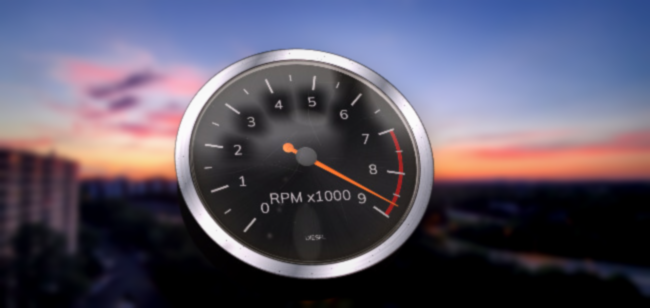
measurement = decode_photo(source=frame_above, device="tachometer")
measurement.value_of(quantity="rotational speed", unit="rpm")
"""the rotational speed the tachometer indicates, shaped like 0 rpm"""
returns 8750 rpm
